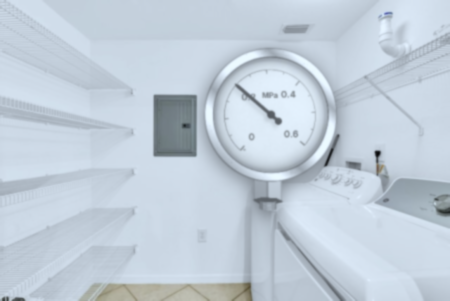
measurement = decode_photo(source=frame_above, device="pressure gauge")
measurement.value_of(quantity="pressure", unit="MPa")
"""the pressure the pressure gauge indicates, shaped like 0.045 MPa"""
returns 0.2 MPa
